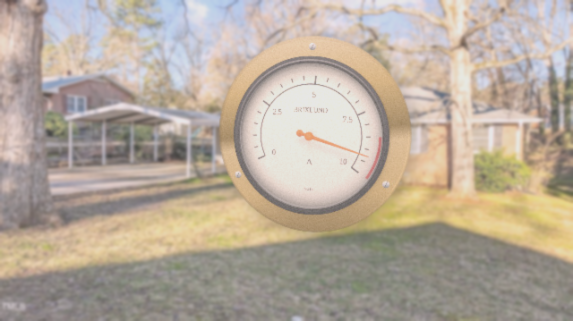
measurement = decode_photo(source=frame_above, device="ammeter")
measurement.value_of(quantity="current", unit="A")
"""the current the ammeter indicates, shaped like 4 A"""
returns 9.25 A
